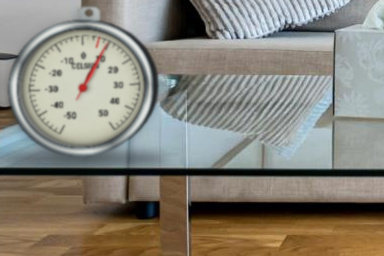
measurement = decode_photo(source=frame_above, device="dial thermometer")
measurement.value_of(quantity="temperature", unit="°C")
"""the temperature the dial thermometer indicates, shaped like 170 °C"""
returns 10 °C
